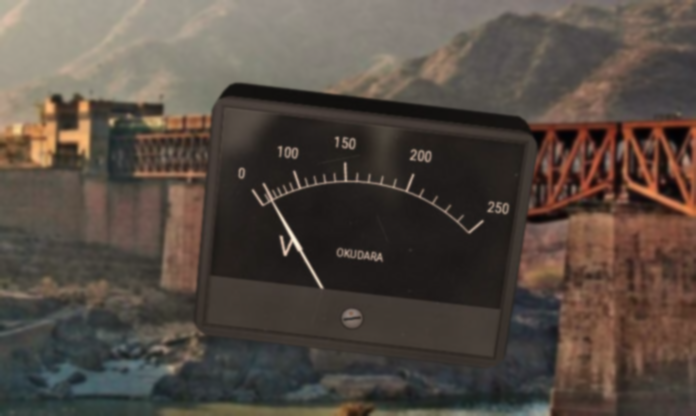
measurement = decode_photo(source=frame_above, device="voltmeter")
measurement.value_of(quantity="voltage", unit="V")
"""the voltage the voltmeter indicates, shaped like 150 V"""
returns 50 V
